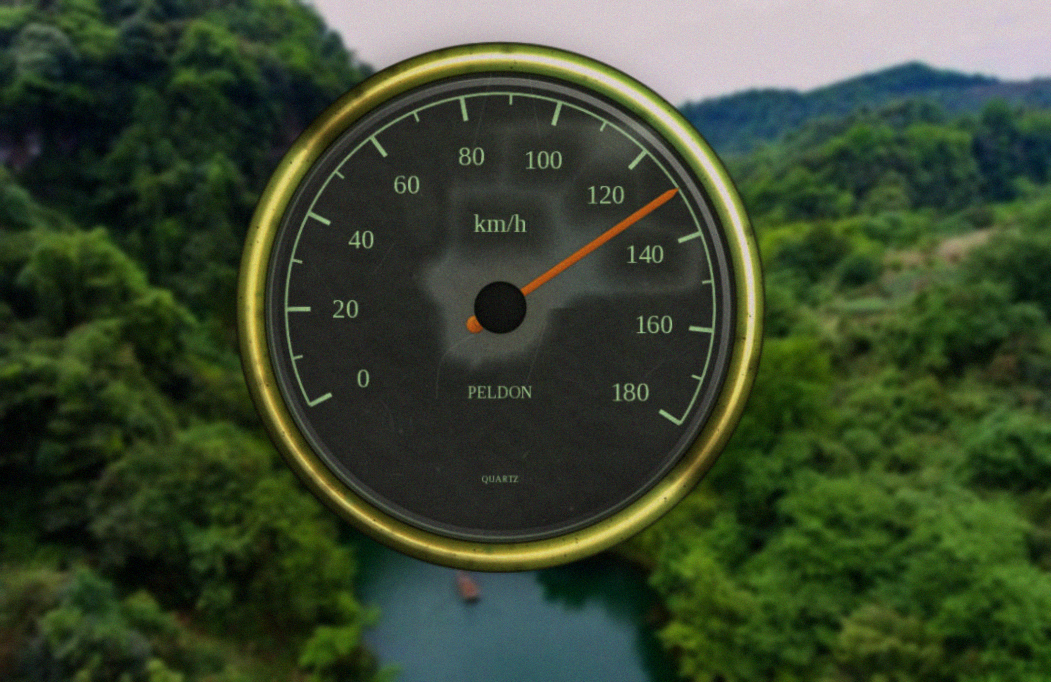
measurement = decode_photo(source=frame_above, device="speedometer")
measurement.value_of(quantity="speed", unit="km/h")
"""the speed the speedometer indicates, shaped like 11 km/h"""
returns 130 km/h
